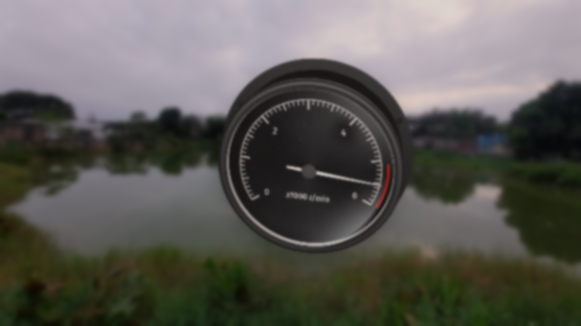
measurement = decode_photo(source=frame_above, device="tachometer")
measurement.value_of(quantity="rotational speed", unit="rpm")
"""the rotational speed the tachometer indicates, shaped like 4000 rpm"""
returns 5500 rpm
